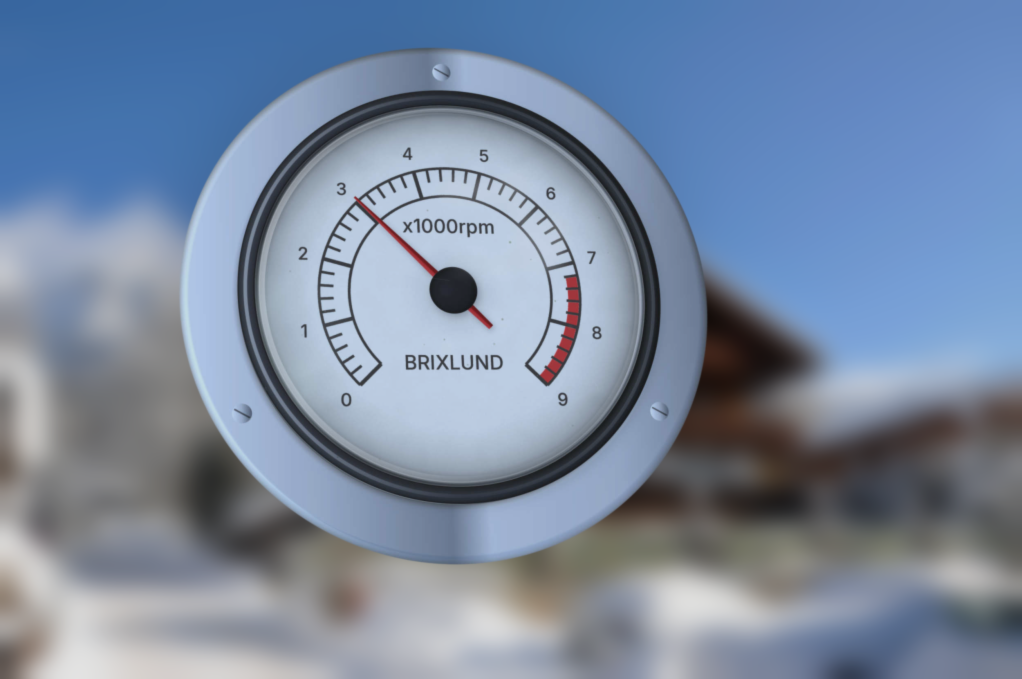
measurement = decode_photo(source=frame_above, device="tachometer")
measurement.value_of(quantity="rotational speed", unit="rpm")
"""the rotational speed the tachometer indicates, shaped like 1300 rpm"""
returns 3000 rpm
